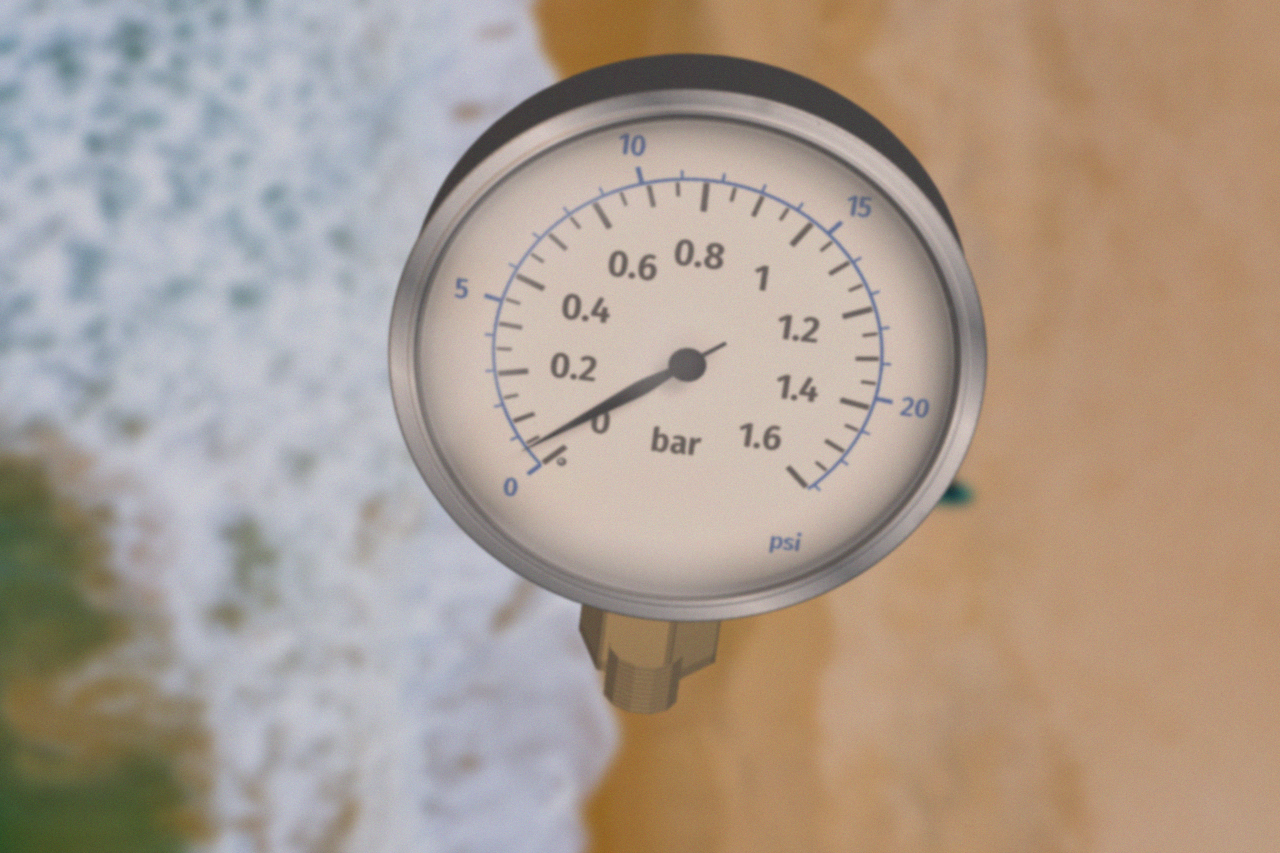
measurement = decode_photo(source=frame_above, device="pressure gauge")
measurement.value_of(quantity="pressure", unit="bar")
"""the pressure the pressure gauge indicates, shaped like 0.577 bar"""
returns 0.05 bar
